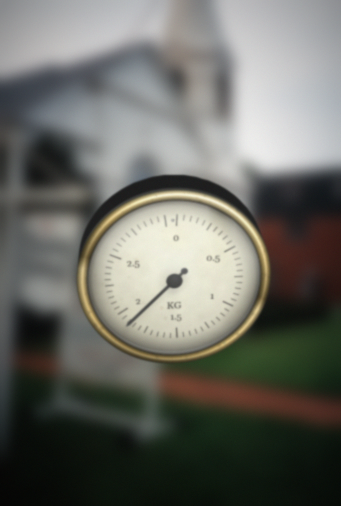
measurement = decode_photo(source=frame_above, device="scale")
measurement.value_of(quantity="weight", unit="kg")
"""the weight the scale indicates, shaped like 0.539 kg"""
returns 1.9 kg
